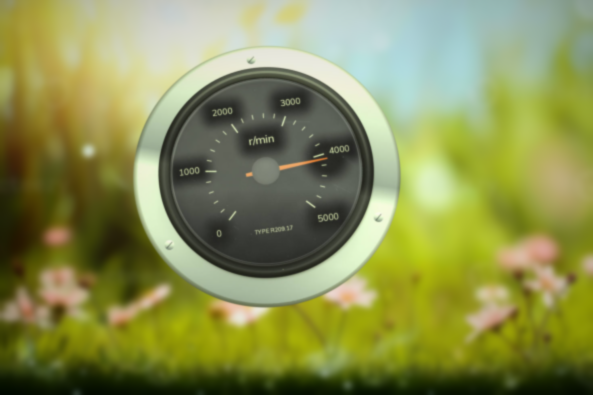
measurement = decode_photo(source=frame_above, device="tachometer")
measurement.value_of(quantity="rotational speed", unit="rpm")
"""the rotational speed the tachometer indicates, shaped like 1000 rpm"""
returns 4100 rpm
